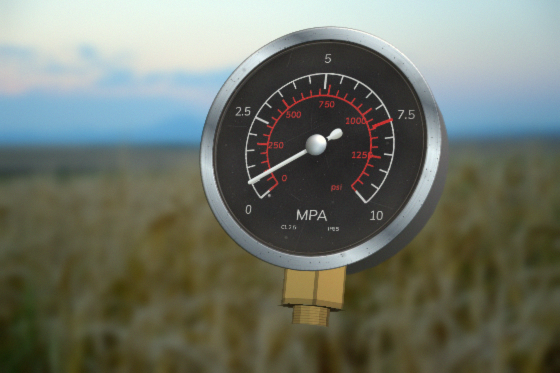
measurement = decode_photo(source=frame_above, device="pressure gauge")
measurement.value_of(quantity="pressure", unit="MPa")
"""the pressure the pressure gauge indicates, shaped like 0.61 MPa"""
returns 0.5 MPa
